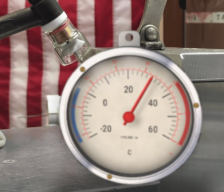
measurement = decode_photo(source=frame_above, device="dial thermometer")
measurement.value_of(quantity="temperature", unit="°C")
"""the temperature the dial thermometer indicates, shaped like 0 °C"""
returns 30 °C
